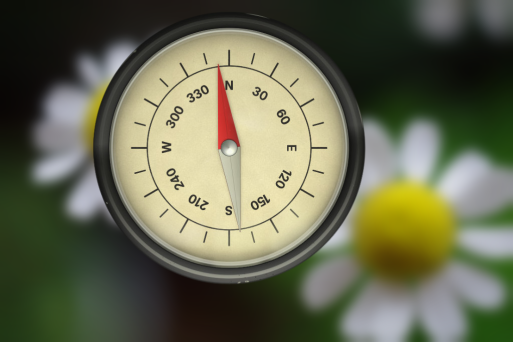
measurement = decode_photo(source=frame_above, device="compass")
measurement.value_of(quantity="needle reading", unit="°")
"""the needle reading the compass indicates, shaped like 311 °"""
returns 352.5 °
